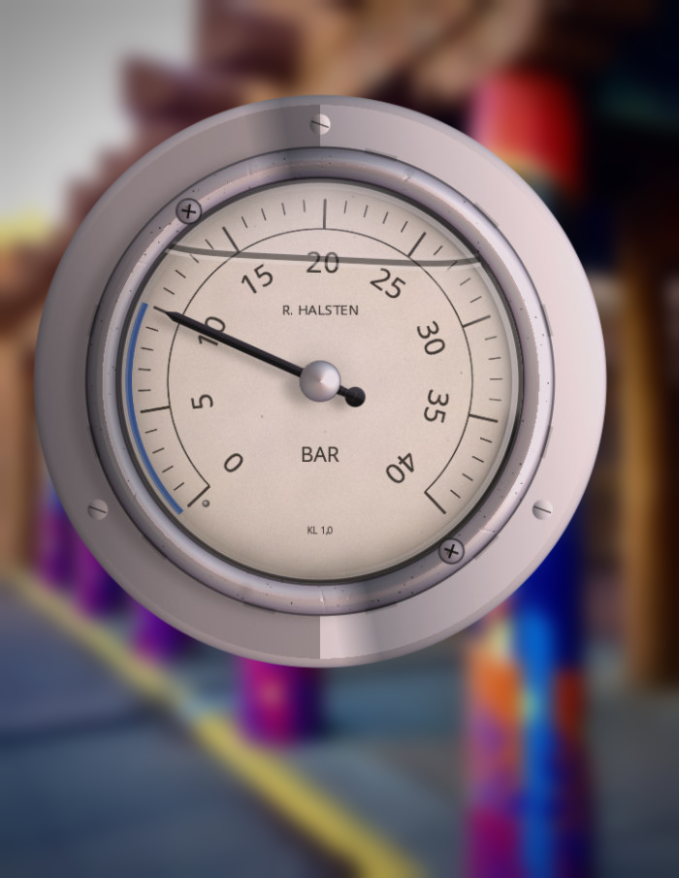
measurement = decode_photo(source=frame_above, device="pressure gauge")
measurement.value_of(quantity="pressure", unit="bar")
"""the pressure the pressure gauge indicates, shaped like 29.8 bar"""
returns 10 bar
